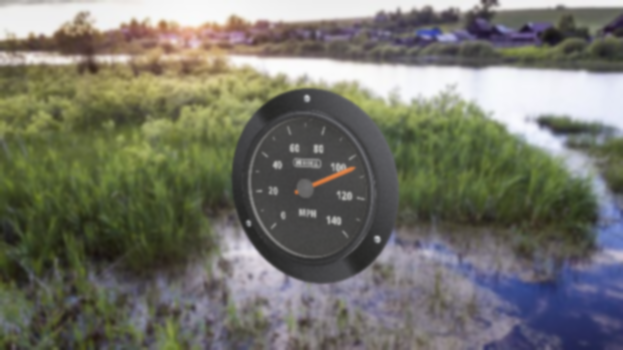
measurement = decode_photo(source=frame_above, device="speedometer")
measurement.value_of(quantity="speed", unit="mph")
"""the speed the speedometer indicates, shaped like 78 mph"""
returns 105 mph
